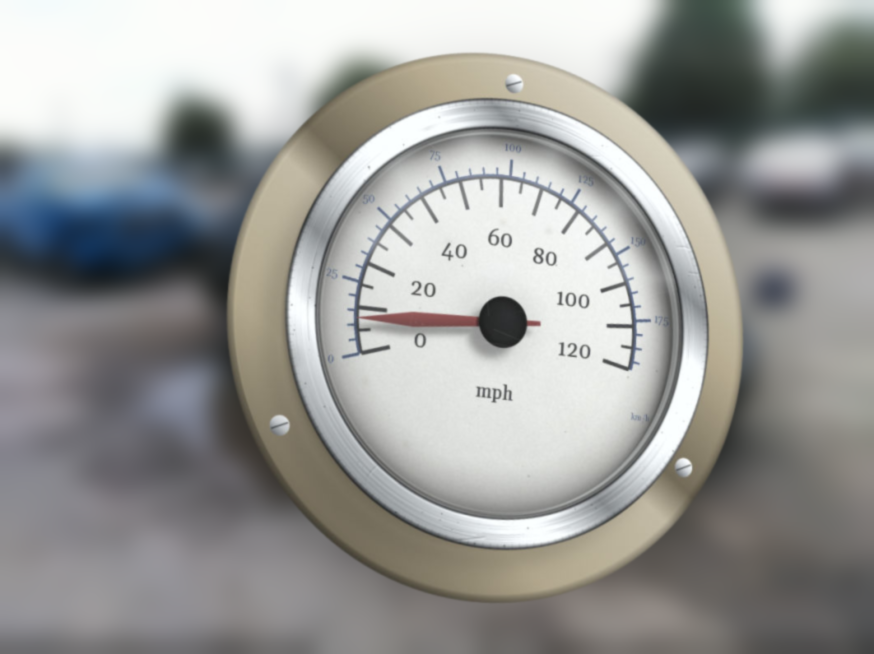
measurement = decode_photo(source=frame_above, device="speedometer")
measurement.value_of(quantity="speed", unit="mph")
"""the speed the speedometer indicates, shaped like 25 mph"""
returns 7.5 mph
